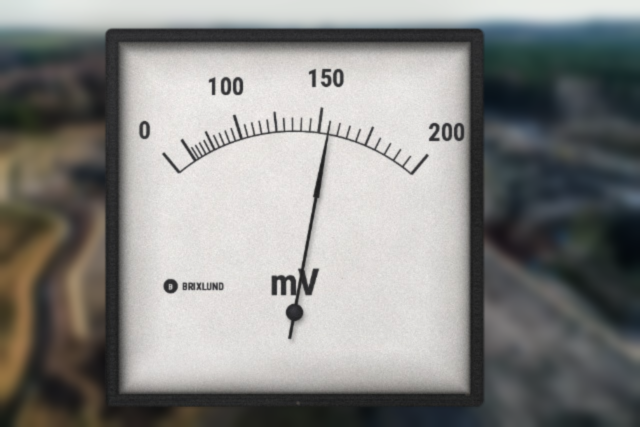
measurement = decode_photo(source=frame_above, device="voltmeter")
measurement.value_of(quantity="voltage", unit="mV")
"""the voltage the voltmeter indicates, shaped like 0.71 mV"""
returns 155 mV
